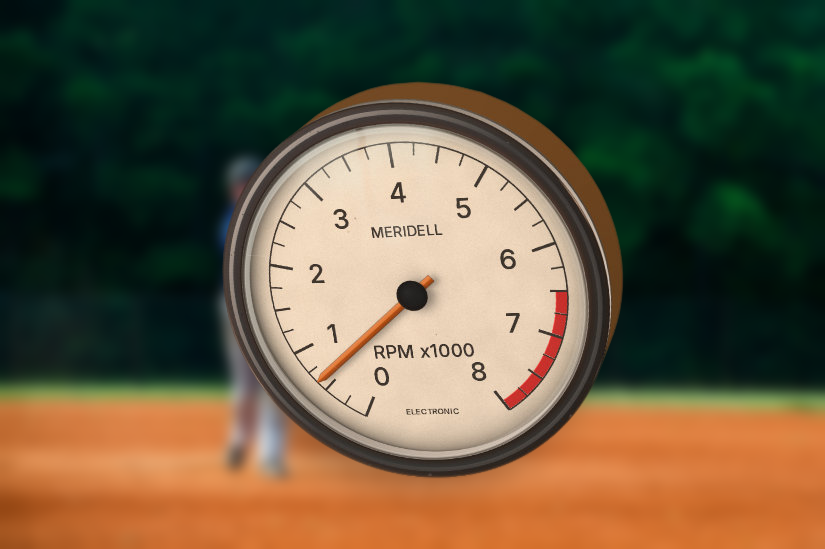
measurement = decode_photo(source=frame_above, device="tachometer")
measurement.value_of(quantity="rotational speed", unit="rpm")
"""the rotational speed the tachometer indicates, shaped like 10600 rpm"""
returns 625 rpm
